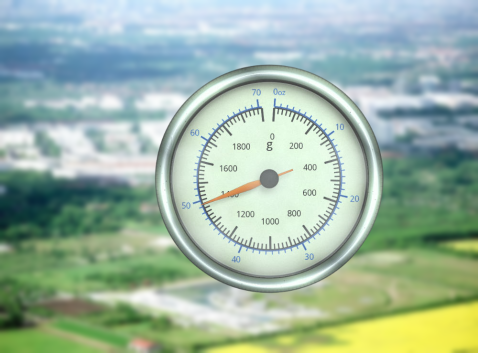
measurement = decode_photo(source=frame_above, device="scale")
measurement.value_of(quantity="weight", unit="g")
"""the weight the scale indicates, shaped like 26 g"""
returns 1400 g
